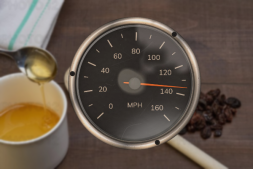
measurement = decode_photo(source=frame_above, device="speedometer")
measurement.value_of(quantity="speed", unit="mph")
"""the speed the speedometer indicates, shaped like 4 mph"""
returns 135 mph
